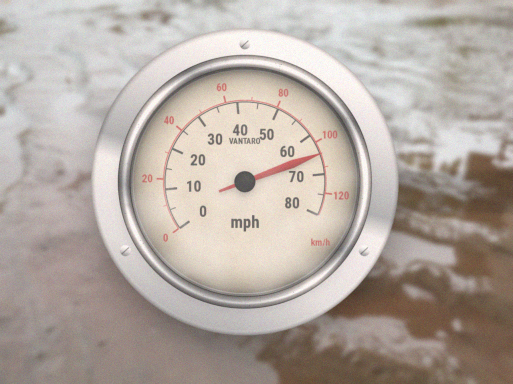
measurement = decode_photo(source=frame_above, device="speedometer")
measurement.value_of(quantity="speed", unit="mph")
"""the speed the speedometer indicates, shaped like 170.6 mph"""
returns 65 mph
